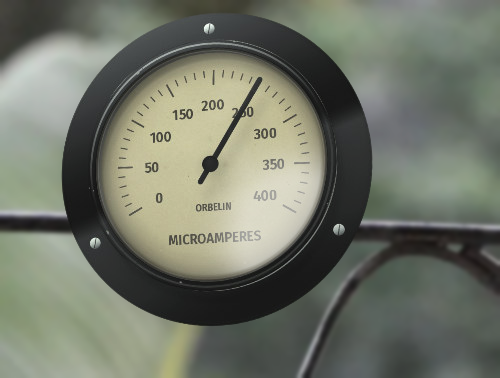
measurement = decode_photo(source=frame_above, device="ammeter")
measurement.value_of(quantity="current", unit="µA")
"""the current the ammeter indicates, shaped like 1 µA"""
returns 250 µA
